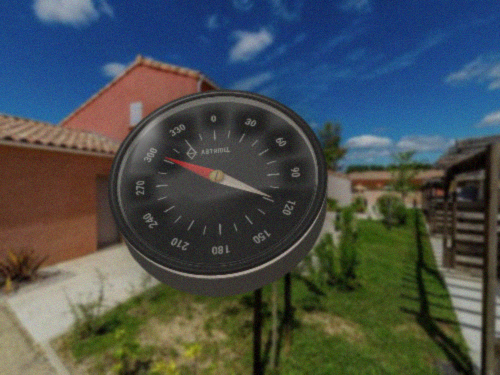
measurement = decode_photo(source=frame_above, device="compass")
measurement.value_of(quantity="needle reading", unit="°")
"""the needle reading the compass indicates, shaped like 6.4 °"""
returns 300 °
